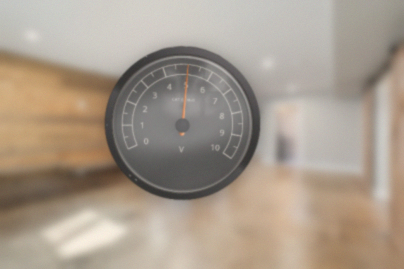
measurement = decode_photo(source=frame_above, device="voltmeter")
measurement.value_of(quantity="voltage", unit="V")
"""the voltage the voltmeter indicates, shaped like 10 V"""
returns 5 V
